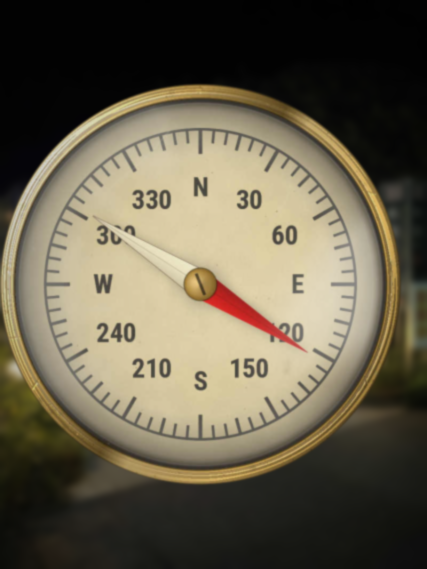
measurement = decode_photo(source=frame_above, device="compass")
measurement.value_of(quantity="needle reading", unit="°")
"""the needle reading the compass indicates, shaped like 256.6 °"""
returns 122.5 °
